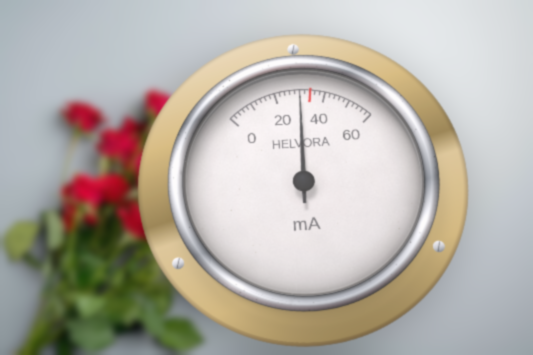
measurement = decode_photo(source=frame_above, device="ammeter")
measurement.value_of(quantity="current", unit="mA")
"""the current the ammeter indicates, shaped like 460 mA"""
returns 30 mA
